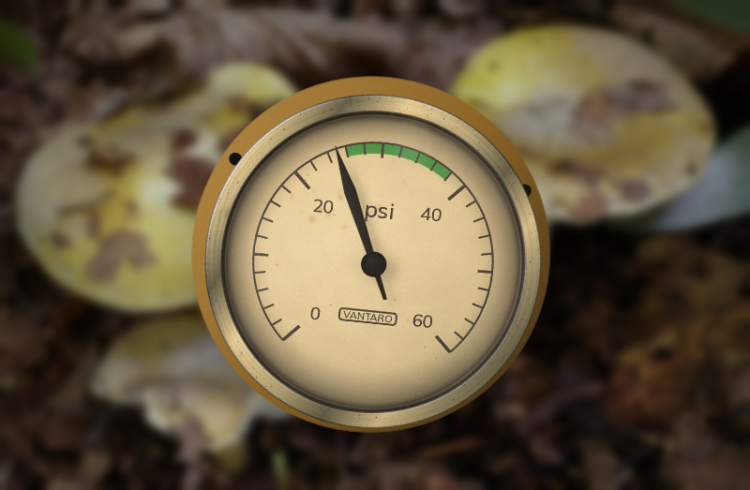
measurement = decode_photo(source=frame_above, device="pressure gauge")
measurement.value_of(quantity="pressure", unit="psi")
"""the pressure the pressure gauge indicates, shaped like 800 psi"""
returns 25 psi
